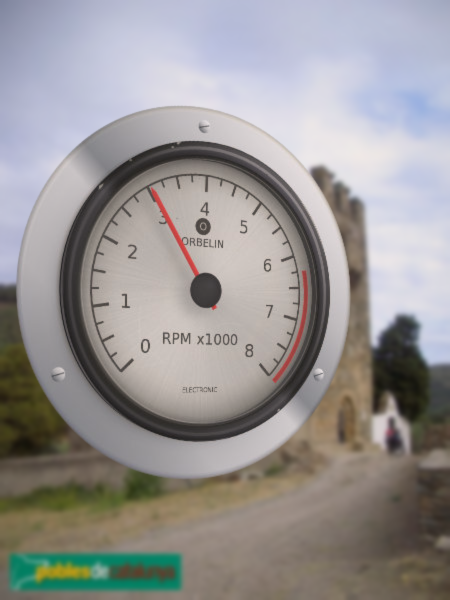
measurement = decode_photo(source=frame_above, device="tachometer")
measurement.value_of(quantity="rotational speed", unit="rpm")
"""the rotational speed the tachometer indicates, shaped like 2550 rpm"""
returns 3000 rpm
